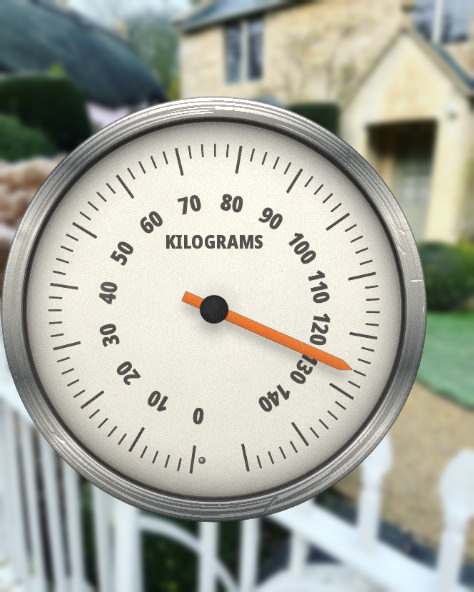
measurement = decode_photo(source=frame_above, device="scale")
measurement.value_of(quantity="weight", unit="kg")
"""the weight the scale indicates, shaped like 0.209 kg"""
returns 126 kg
